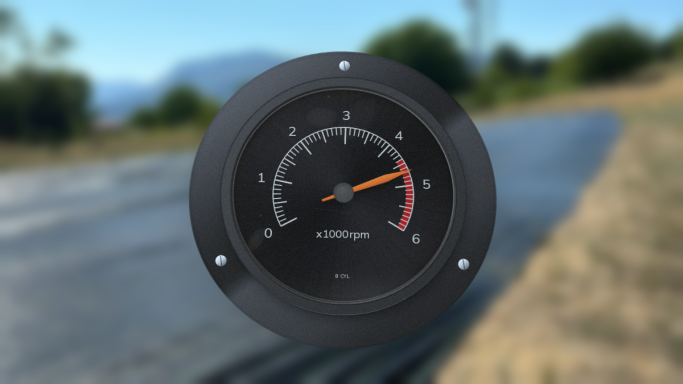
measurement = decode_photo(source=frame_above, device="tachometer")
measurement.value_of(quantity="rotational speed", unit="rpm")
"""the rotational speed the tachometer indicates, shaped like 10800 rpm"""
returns 4700 rpm
